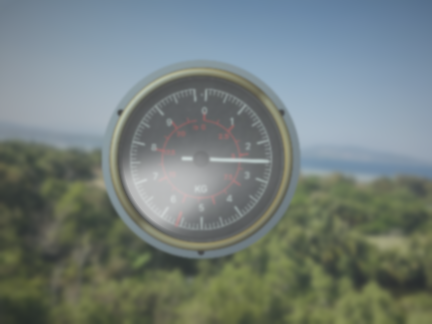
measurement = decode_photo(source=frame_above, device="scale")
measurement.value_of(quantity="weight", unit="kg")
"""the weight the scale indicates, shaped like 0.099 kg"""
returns 2.5 kg
